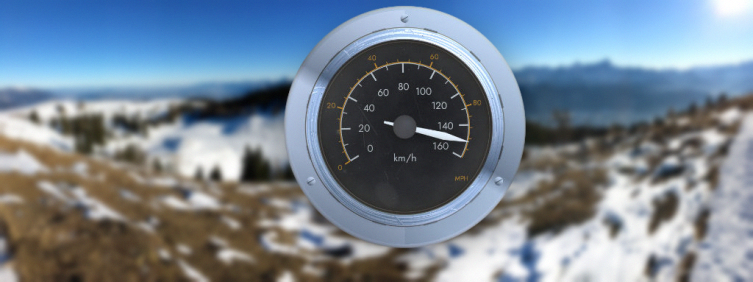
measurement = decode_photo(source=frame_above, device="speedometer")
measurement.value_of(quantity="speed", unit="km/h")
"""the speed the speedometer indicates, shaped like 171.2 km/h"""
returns 150 km/h
